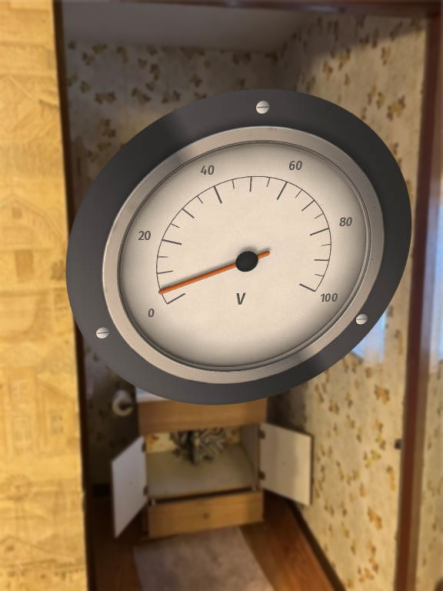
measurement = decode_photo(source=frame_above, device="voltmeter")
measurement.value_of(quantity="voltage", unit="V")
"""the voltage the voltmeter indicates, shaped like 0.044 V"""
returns 5 V
